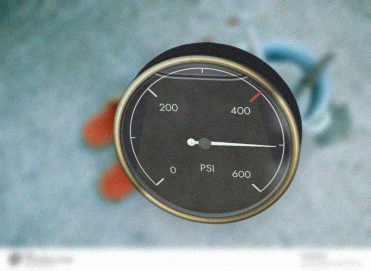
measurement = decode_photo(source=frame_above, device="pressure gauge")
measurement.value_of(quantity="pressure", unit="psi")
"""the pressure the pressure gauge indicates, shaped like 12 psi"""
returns 500 psi
